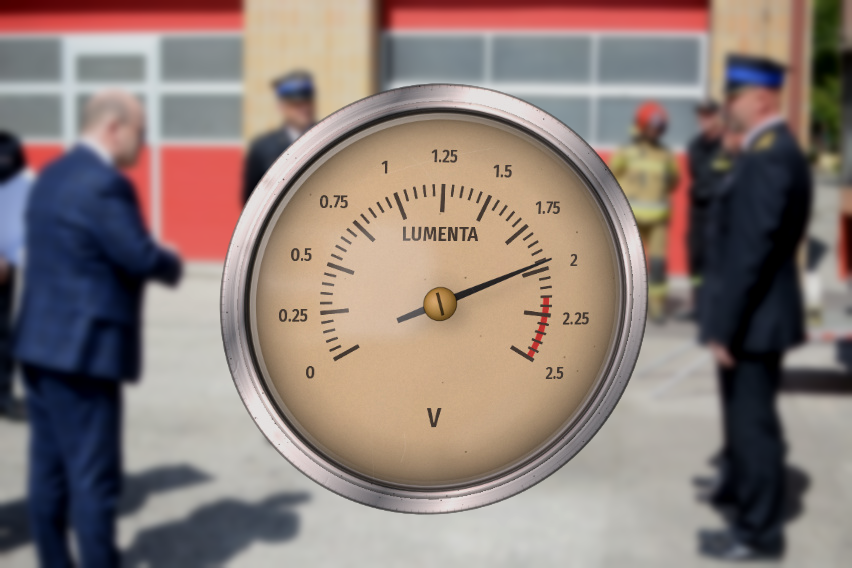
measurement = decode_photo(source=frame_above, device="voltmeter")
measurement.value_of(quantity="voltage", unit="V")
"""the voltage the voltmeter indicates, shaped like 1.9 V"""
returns 1.95 V
